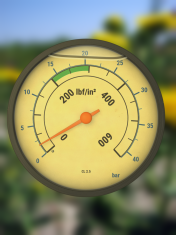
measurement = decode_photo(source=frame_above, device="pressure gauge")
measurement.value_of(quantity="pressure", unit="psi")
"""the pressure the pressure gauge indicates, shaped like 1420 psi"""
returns 25 psi
